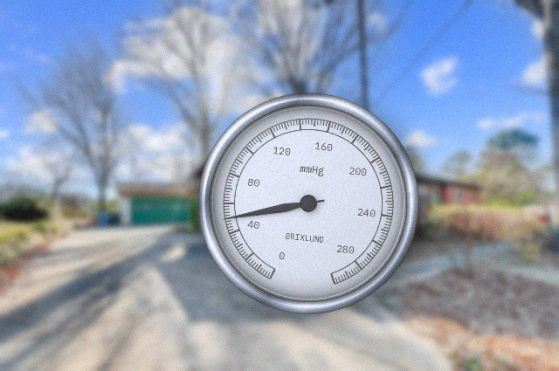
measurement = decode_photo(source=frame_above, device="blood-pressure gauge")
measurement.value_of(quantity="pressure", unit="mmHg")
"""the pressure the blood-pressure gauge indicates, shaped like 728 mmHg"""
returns 50 mmHg
